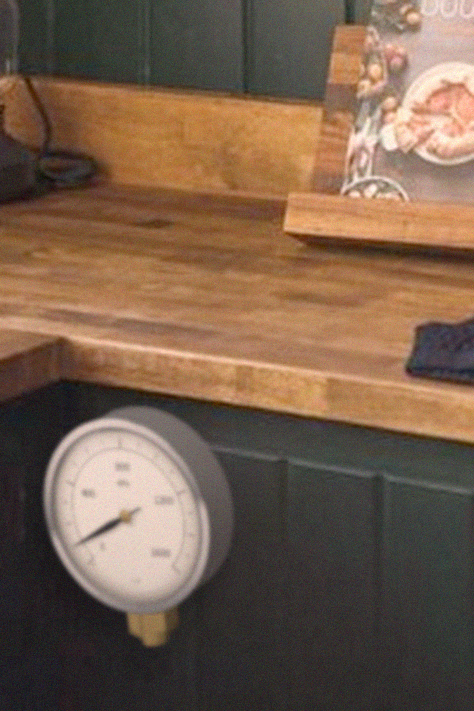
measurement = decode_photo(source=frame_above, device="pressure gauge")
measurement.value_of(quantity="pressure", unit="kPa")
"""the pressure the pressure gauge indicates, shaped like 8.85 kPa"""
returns 100 kPa
